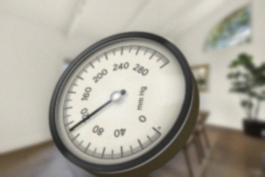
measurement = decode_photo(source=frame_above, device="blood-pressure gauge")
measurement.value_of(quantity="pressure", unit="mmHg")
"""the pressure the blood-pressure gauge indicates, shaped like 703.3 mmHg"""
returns 110 mmHg
